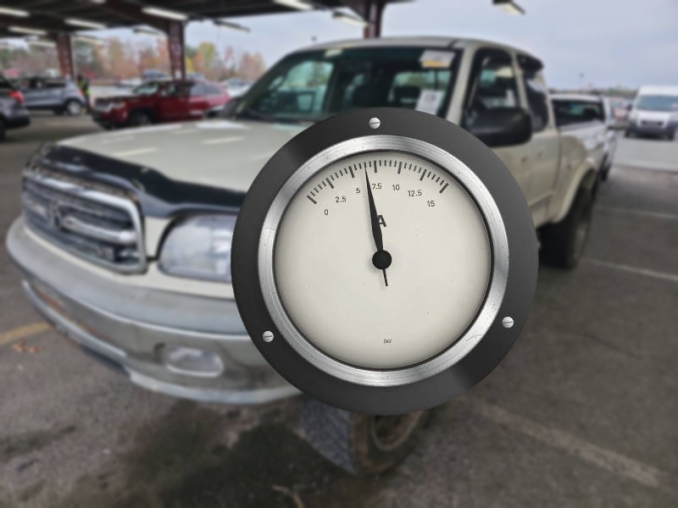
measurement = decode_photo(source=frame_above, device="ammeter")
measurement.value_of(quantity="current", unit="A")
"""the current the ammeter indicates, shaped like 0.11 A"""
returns 6.5 A
